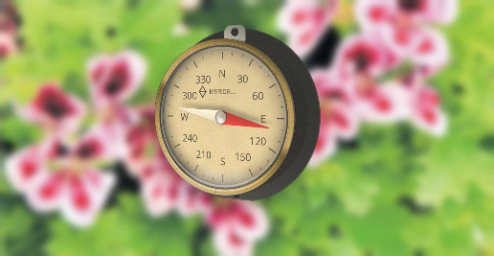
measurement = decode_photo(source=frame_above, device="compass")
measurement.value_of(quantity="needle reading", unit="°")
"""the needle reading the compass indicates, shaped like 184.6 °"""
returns 100 °
